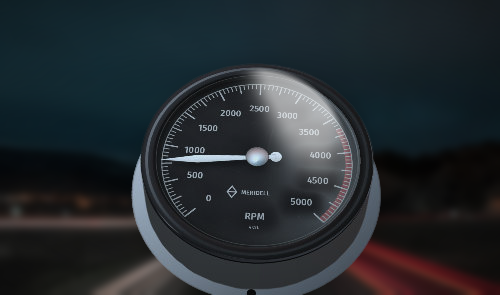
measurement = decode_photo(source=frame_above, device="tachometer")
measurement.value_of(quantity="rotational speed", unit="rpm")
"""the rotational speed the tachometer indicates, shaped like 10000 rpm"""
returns 750 rpm
